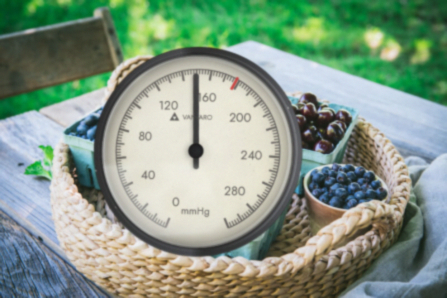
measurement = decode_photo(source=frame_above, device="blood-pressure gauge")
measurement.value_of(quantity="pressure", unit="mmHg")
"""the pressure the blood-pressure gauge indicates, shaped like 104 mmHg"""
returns 150 mmHg
